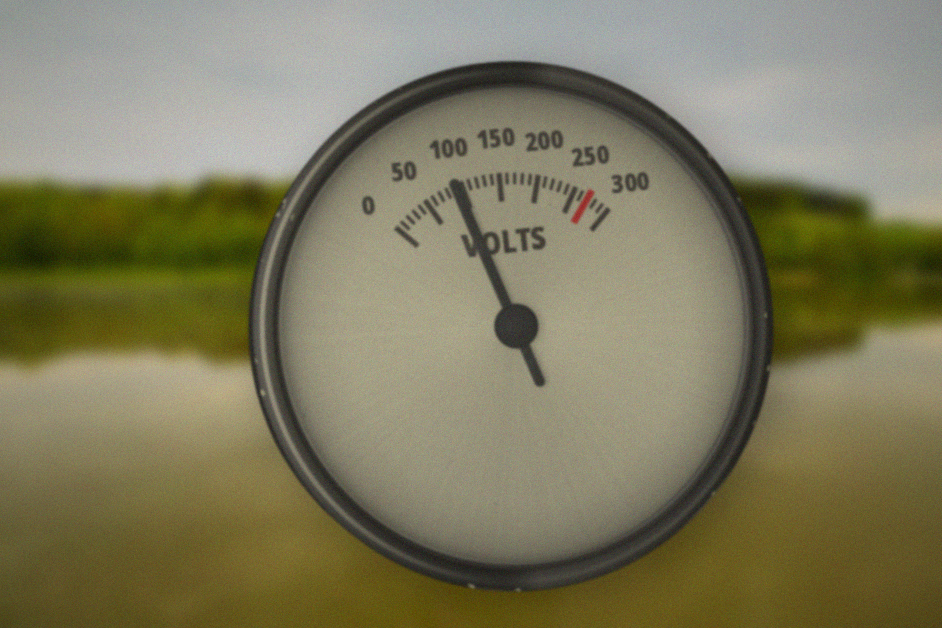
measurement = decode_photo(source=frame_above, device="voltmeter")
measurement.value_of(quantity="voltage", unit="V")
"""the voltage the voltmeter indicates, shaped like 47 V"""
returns 90 V
